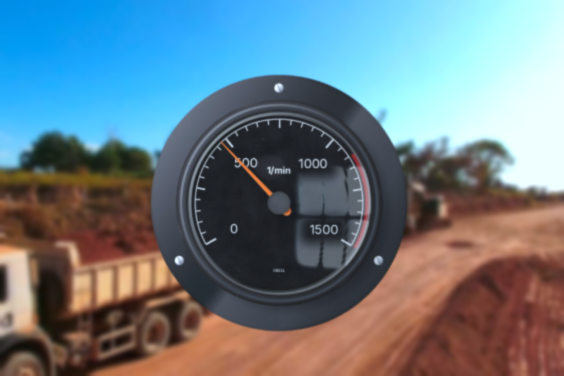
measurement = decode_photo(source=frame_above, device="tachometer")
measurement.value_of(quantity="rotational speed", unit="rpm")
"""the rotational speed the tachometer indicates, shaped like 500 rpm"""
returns 475 rpm
